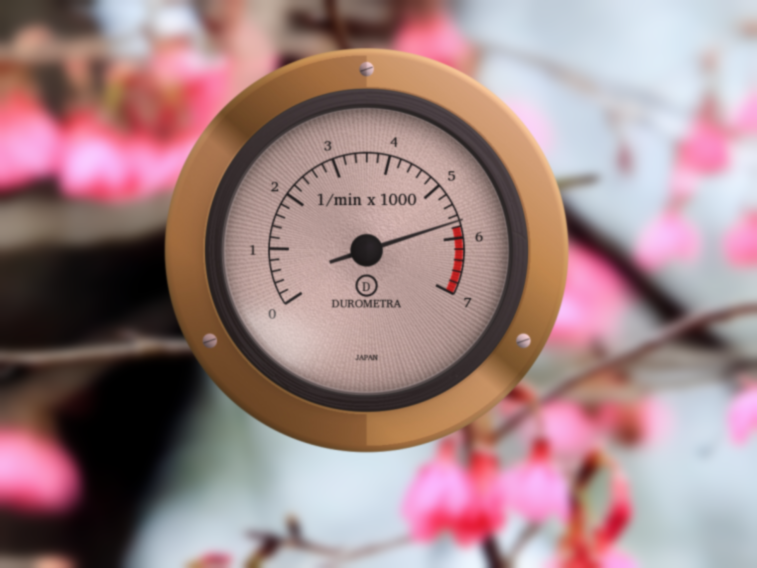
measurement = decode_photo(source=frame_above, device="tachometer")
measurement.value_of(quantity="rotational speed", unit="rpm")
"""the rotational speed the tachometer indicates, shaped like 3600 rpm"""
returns 5700 rpm
